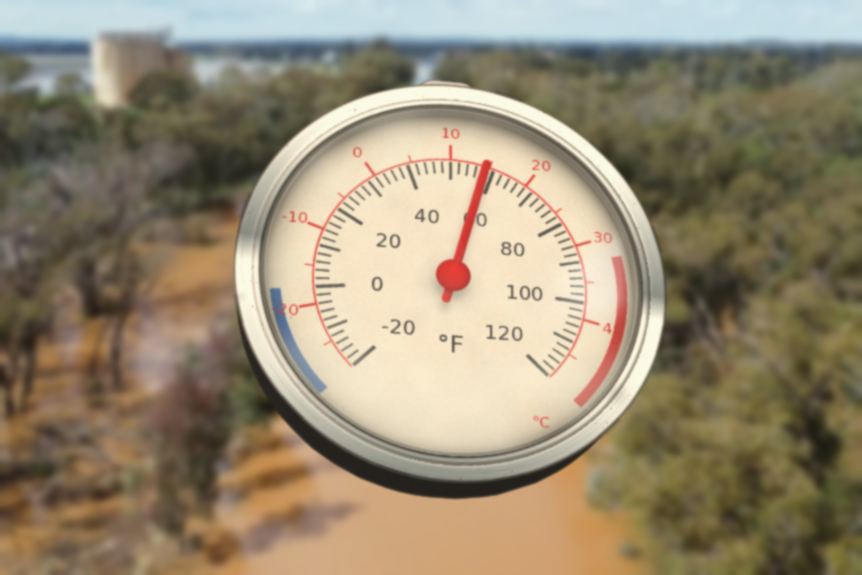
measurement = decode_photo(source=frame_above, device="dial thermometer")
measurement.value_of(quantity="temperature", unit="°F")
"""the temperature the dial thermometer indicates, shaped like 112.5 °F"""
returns 58 °F
